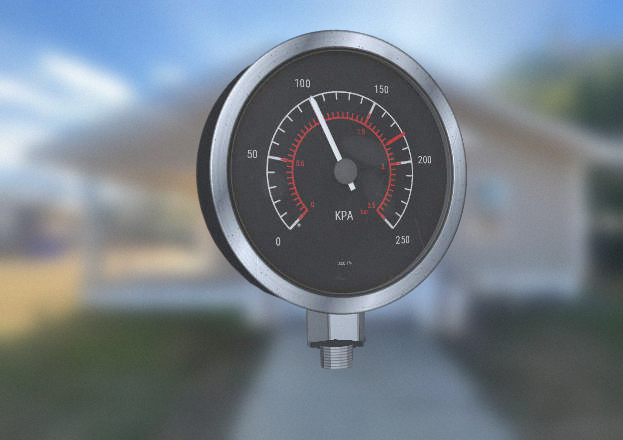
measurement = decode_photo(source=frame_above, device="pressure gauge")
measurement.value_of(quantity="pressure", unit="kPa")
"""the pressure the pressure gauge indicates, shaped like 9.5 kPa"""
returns 100 kPa
